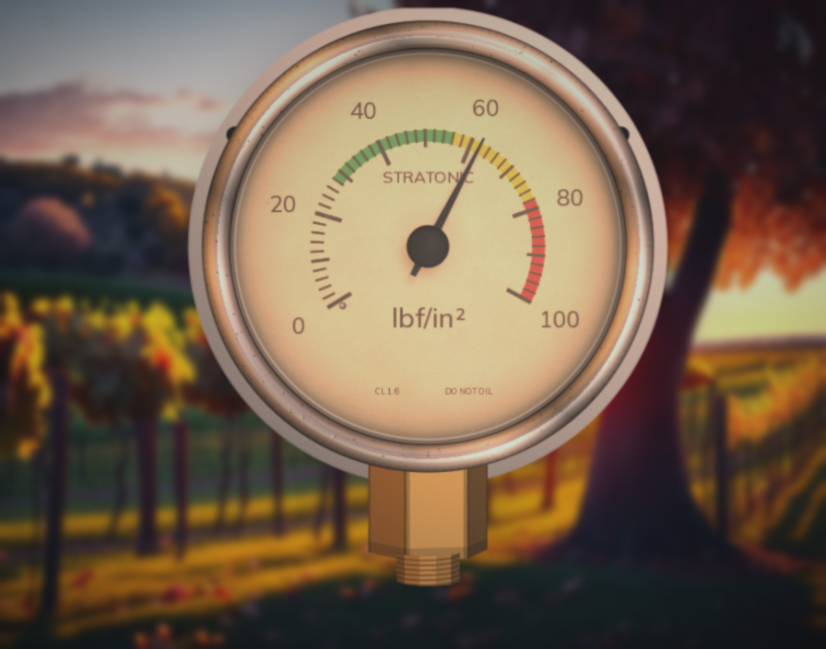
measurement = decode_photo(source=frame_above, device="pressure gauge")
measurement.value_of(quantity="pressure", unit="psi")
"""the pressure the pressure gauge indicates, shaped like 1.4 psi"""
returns 62 psi
